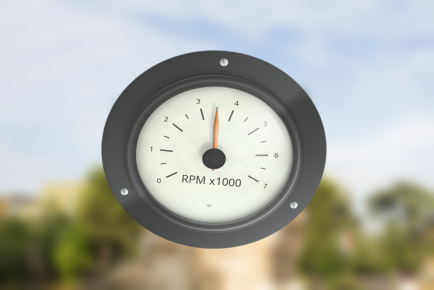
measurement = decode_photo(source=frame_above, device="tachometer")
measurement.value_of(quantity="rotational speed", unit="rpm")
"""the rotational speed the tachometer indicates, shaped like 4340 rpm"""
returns 3500 rpm
